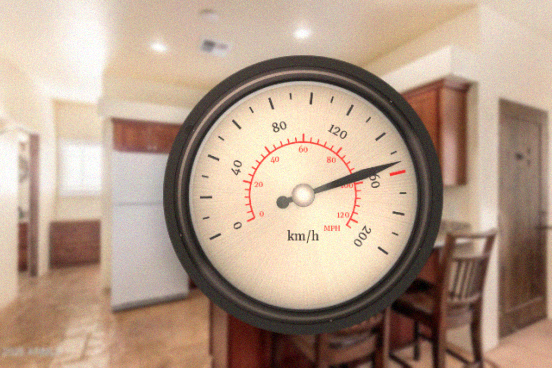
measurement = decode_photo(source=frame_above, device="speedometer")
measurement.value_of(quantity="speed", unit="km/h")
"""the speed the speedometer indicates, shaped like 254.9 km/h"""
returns 155 km/h
